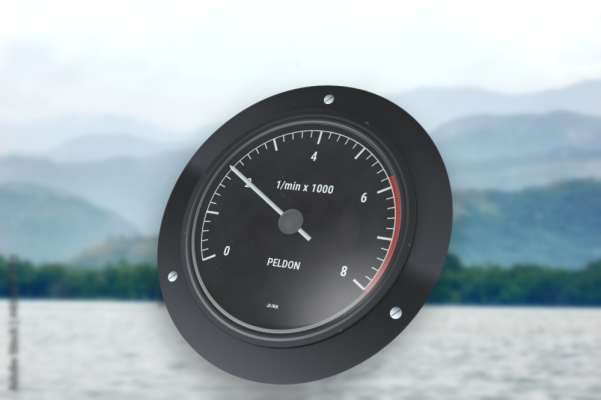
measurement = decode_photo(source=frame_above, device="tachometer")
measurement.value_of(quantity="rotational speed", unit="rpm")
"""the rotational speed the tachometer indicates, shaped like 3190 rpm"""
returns 2000 rpm
